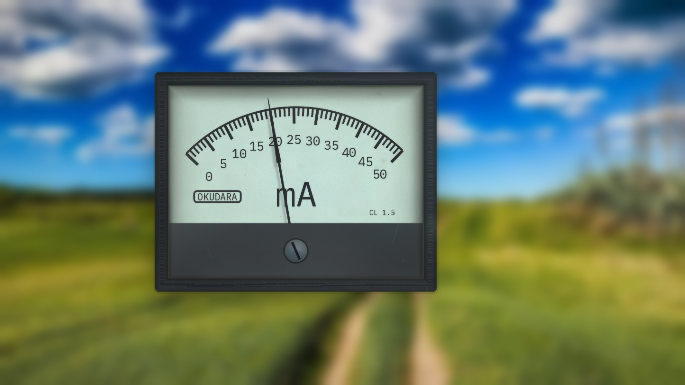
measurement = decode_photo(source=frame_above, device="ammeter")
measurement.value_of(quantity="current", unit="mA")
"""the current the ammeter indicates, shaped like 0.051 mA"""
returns 20 mA
